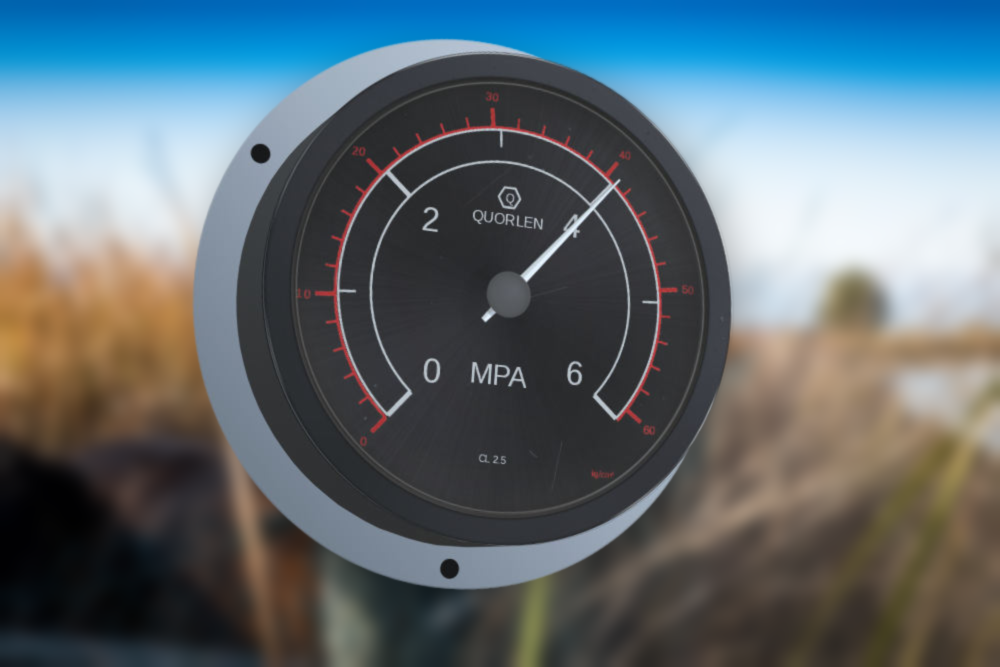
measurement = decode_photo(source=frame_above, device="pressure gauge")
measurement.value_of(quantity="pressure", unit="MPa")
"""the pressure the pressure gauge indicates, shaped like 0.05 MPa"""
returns 4 MPa
